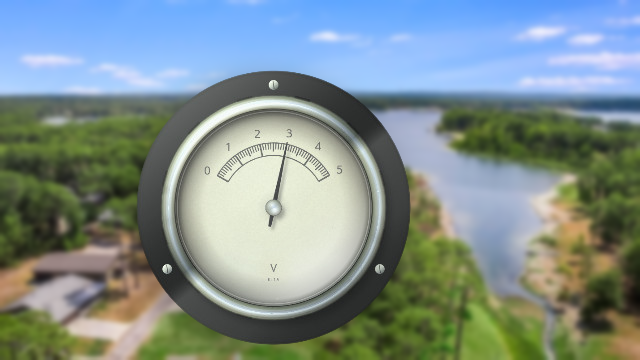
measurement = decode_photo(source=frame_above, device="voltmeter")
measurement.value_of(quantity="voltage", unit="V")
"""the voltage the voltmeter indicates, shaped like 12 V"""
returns 3 V
